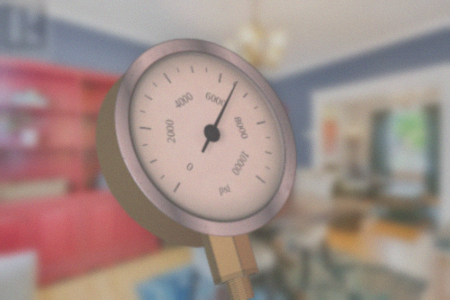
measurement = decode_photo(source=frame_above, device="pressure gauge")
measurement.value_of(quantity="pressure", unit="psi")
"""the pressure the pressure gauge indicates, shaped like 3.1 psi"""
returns 6500 psi
